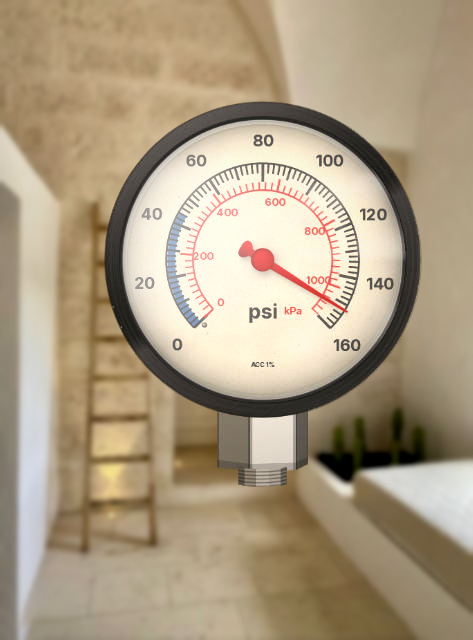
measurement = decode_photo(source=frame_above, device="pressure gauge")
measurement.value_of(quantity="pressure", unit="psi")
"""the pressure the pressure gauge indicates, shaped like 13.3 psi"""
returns 152 psi
